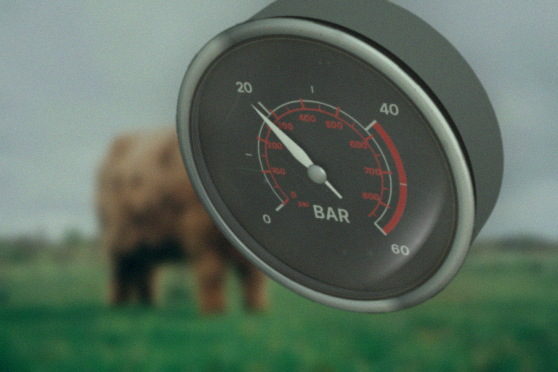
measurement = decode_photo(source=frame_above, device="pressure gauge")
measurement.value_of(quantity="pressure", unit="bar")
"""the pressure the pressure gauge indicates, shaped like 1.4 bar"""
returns 20 bar
